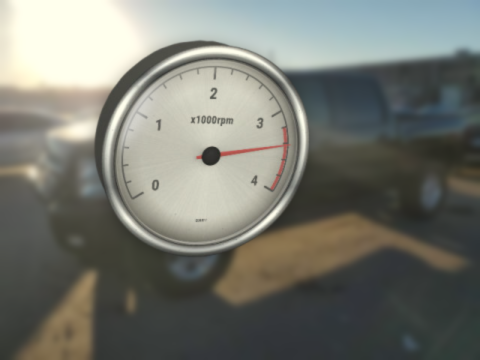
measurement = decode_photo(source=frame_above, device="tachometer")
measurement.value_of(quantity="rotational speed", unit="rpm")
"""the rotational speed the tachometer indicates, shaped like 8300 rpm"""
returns 3400 rpm
